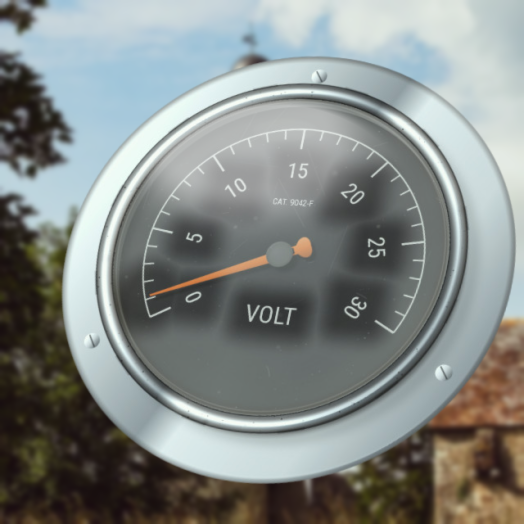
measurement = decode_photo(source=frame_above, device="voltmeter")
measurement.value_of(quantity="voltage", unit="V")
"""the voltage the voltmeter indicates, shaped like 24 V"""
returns 1 V
